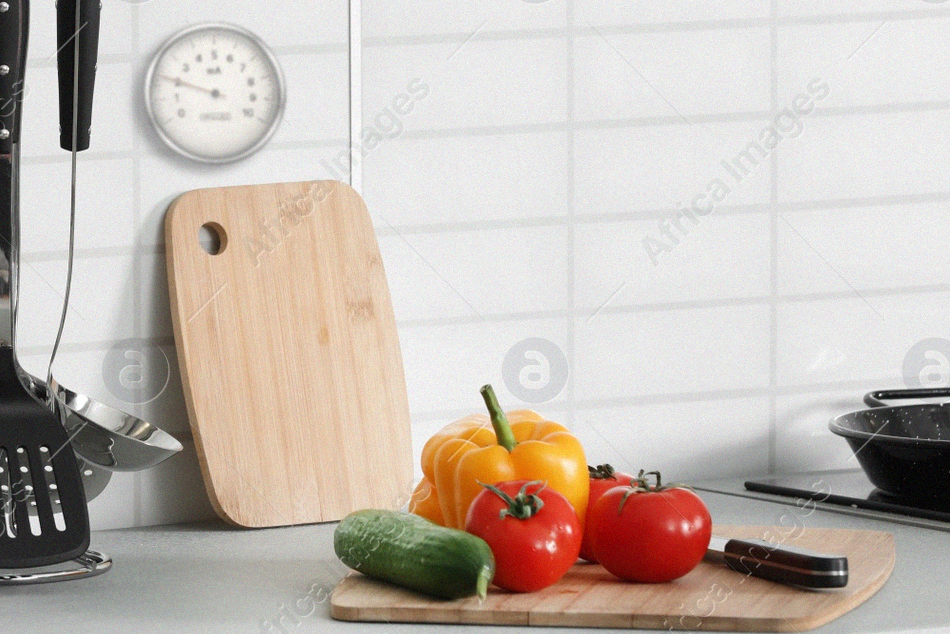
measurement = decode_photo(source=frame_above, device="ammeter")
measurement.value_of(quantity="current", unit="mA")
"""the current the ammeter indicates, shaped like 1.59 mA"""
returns 2 mA
